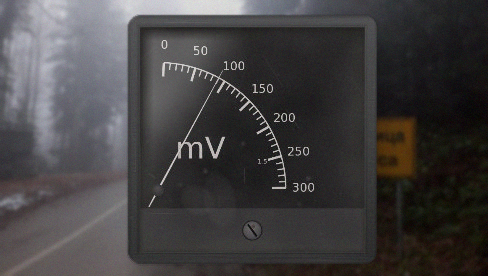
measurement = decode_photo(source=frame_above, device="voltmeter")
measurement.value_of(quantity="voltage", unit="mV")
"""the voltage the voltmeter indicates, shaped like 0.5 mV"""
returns 90 mV
